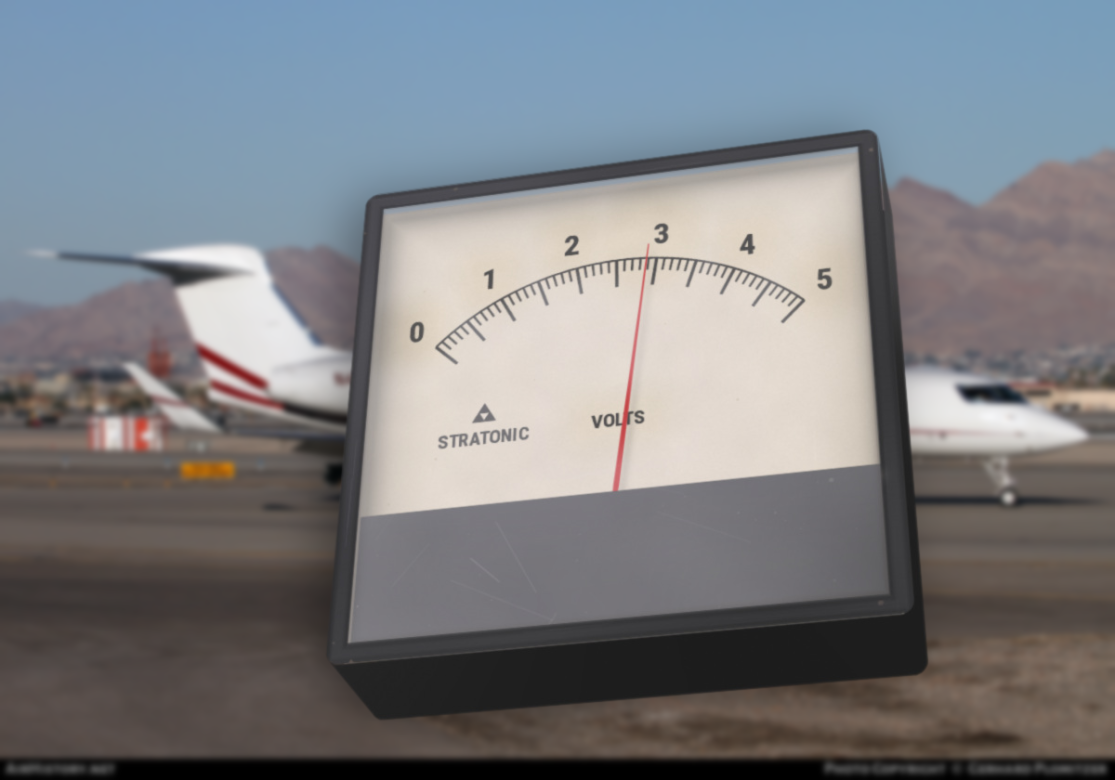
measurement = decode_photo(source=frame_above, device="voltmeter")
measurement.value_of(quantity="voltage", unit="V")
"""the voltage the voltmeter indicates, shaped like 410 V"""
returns 2.9 V
